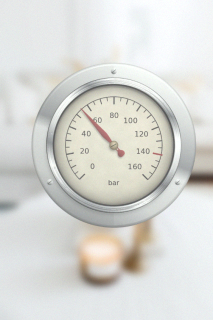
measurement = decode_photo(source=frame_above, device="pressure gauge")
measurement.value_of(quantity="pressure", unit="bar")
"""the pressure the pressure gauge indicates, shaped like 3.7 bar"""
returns 55 bar
